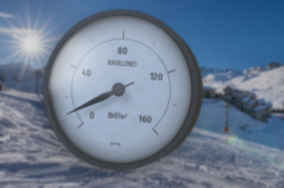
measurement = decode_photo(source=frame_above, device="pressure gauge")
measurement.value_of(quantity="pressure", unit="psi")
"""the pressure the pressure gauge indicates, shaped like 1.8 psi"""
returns 10 psi
